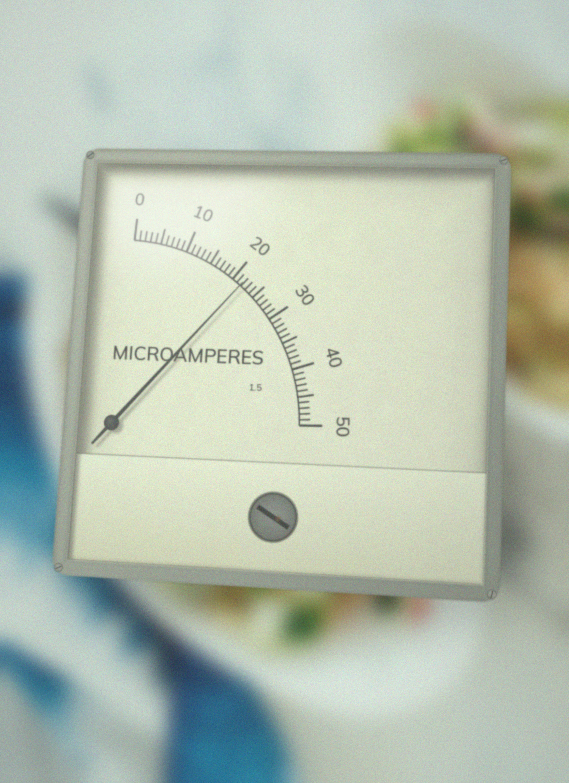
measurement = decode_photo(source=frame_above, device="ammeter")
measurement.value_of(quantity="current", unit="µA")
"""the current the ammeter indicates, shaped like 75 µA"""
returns 22 µA
